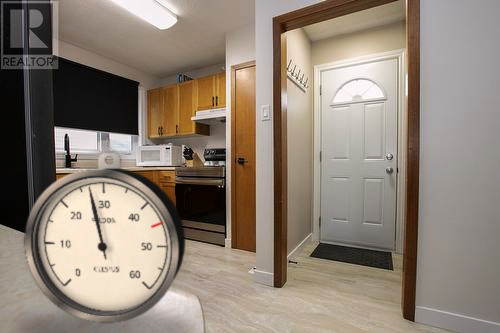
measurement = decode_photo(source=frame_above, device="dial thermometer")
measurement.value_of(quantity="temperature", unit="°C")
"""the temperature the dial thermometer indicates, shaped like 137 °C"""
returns 27.5 °C
